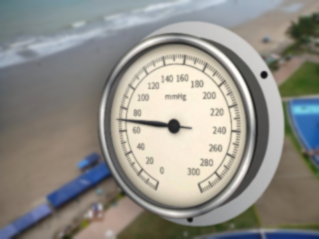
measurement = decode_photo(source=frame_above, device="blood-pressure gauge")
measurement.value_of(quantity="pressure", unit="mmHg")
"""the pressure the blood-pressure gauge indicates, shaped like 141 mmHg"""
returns 70 mmHg
